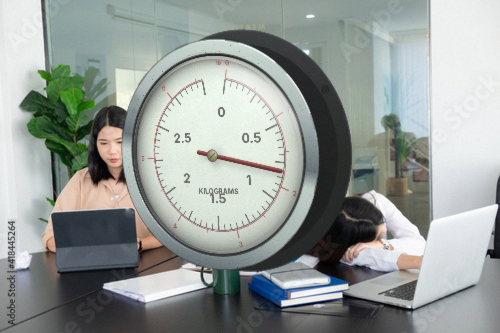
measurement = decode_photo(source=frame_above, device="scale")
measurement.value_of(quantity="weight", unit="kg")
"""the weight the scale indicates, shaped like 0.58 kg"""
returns 0.8 kg
